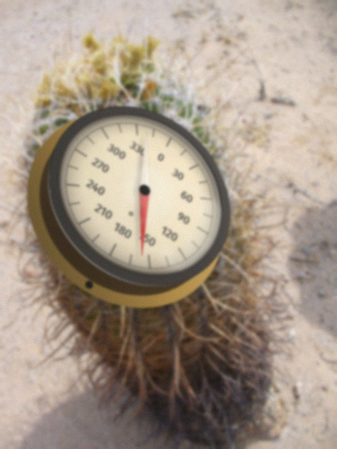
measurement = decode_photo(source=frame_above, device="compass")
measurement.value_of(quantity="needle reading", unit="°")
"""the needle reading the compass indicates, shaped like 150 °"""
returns 157.5 °
